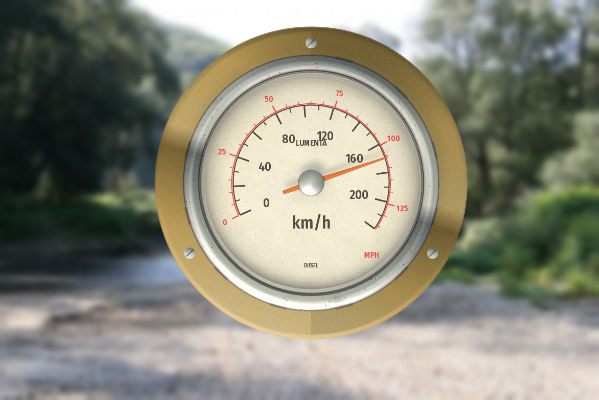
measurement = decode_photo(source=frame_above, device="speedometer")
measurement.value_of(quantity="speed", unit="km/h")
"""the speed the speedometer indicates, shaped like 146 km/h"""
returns 170 km/h
